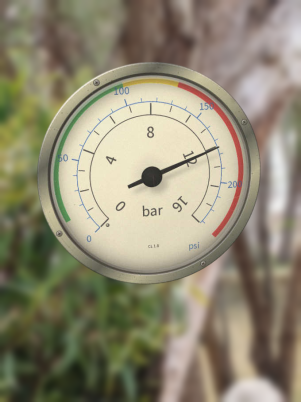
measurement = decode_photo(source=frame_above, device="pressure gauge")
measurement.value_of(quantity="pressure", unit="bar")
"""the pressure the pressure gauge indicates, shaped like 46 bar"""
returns 12 bar
